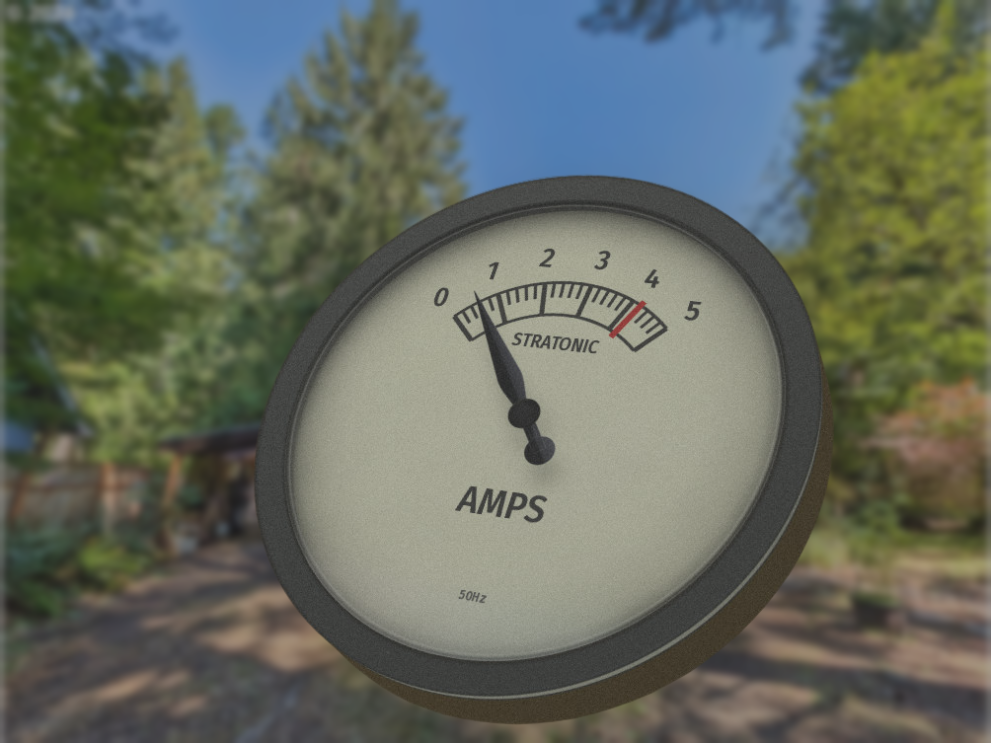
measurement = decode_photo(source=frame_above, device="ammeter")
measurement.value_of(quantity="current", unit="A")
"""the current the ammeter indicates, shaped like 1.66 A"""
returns 0.6 A
